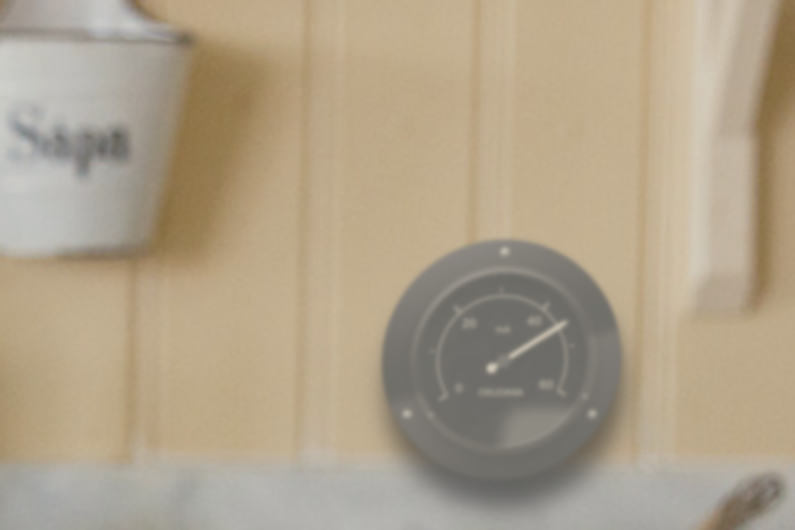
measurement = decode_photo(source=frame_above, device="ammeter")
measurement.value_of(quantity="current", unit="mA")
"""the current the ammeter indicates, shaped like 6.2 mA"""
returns 45 mA
